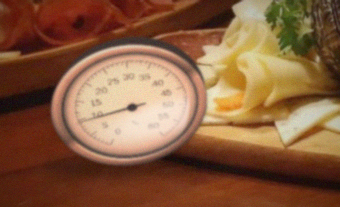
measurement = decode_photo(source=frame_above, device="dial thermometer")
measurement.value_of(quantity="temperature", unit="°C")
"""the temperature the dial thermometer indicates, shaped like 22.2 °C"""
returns 10 °C
